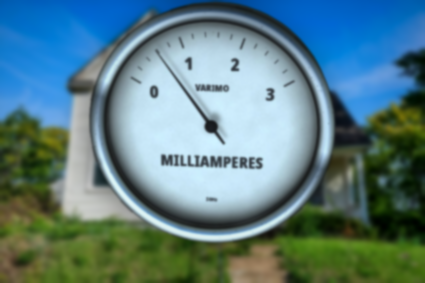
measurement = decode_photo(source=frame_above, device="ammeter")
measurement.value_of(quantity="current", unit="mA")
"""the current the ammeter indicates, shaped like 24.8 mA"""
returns 0.6 mA
